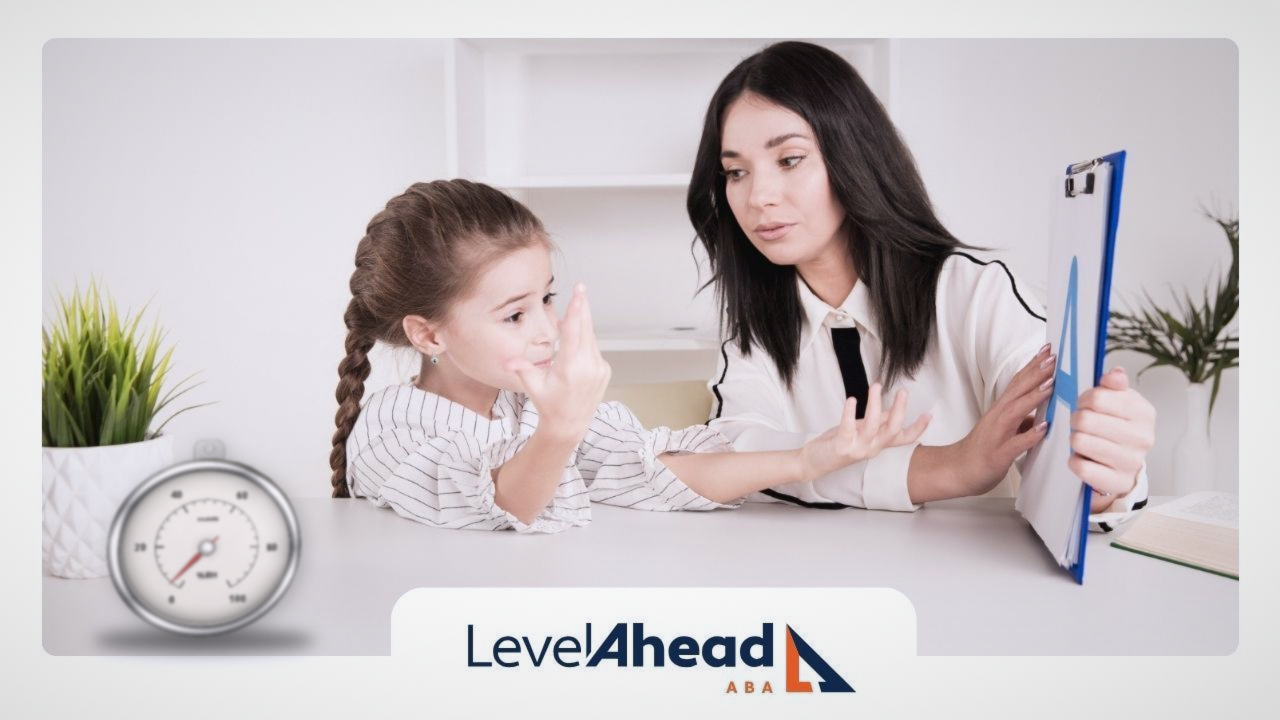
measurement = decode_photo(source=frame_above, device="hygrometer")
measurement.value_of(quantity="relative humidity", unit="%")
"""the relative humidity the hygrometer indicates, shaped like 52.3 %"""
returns 4 %
